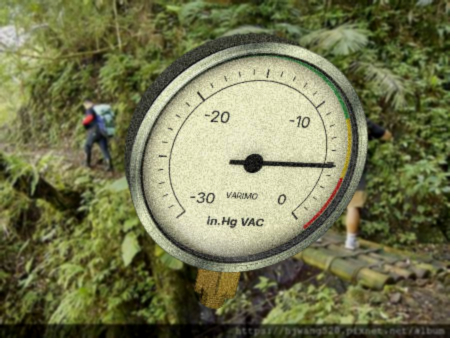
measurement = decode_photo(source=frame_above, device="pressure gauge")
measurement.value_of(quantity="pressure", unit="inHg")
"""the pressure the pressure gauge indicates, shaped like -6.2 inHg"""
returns -5 inHg
